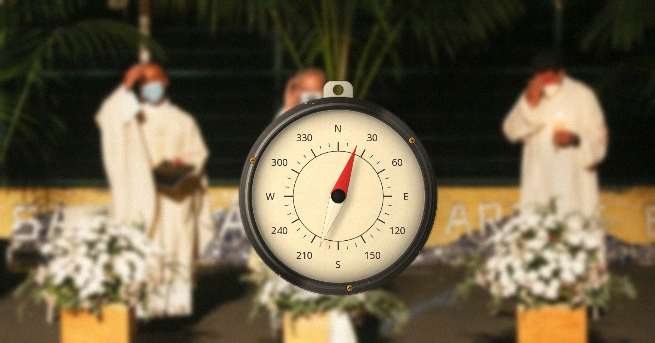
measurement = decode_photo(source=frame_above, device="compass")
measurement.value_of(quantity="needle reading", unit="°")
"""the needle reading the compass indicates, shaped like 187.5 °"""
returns 20 °
